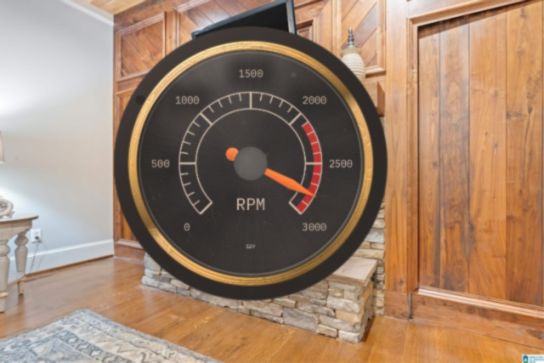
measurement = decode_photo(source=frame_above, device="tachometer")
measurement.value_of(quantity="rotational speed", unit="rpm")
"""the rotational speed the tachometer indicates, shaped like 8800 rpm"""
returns 2800 rpm
